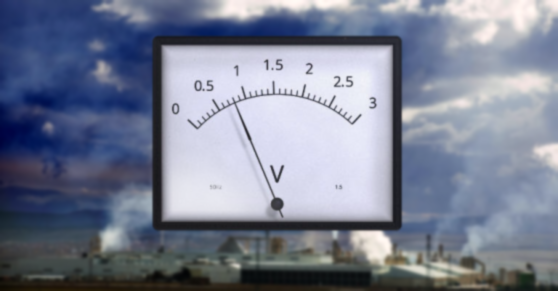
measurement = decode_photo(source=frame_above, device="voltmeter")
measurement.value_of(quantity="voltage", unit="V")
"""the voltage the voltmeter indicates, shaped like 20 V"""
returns 0.8 V
